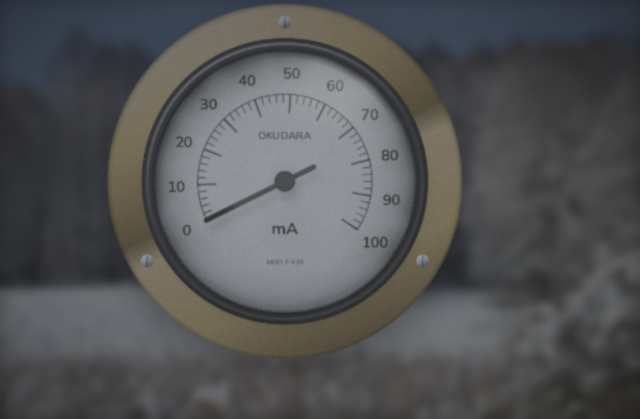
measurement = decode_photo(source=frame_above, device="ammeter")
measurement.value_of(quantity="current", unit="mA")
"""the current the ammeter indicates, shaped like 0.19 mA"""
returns 0 mA
